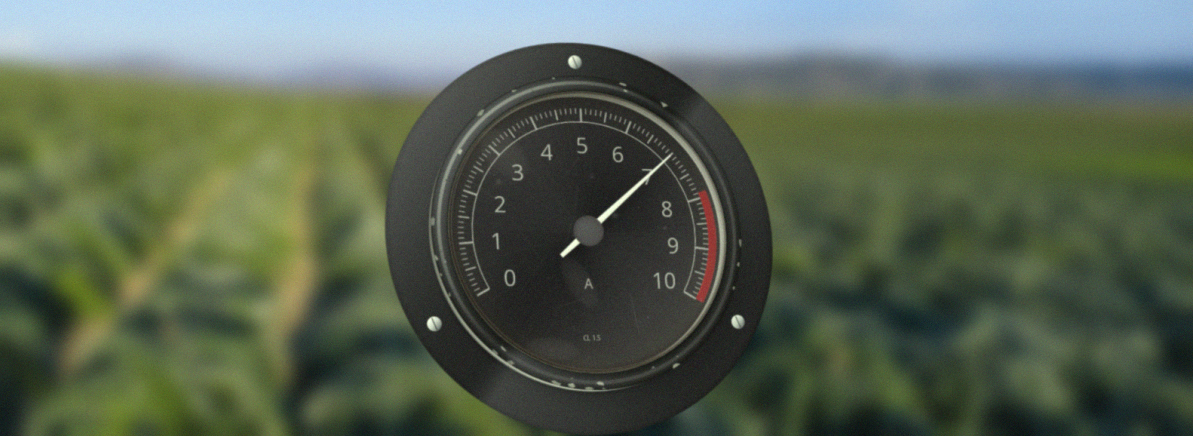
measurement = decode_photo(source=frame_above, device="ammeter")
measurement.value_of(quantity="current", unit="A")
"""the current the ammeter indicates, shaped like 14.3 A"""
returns 7 A
